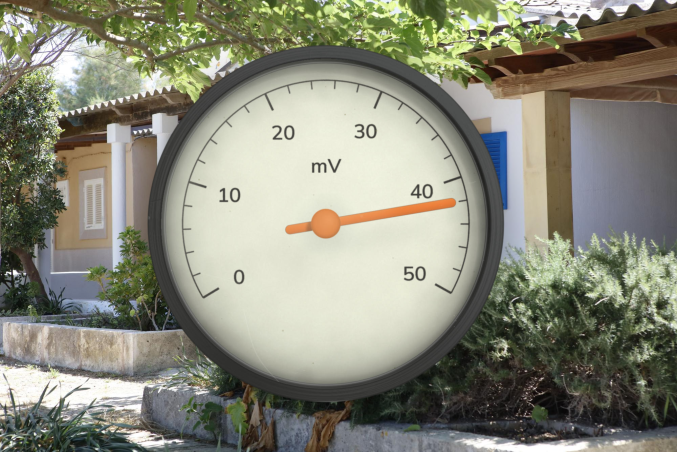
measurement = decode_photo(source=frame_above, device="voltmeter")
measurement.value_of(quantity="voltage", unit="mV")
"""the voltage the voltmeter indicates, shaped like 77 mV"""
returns 42 mV
